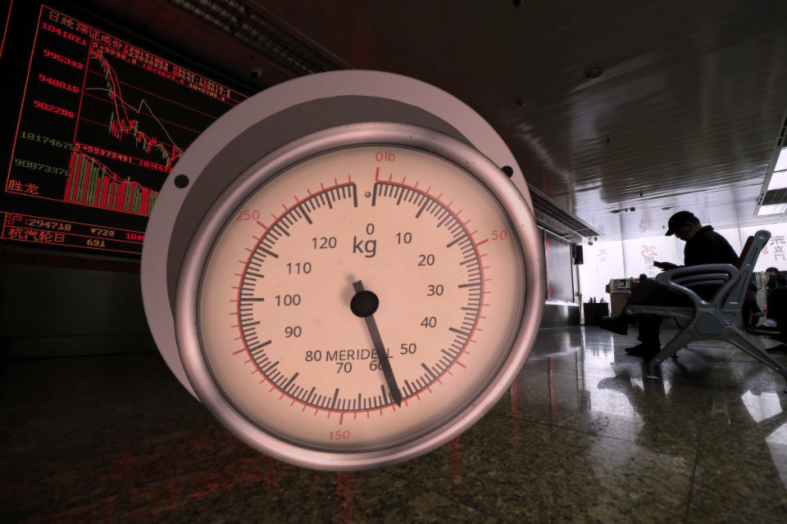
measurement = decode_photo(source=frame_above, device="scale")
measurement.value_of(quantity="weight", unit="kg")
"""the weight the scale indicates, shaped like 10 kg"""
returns 58 kg
